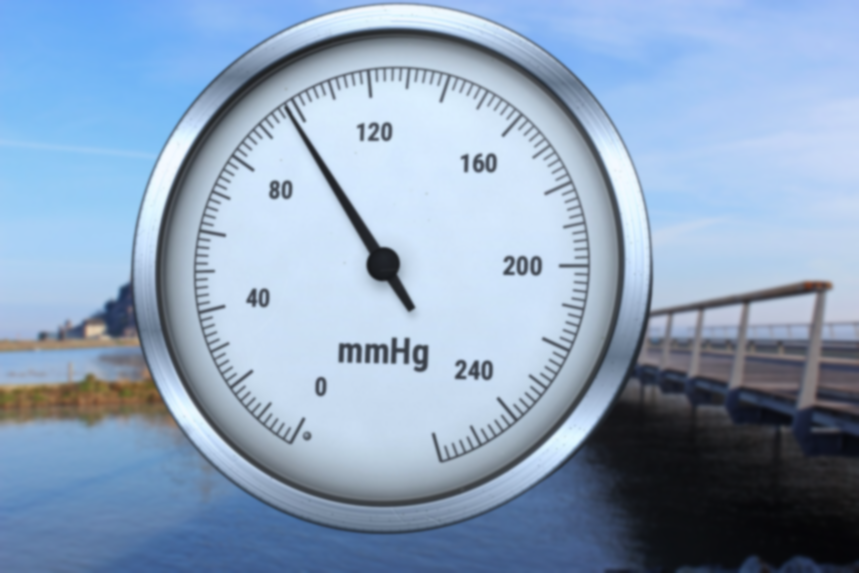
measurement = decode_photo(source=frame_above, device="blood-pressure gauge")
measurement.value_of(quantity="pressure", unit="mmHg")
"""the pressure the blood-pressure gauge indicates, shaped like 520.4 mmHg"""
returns 98 mmHg
